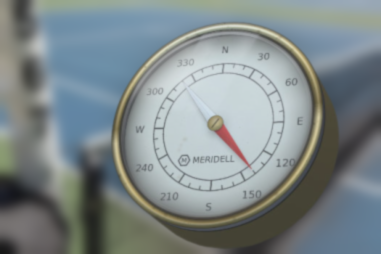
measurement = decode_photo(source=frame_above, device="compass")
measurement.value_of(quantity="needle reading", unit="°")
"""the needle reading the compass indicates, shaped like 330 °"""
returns 140 °
